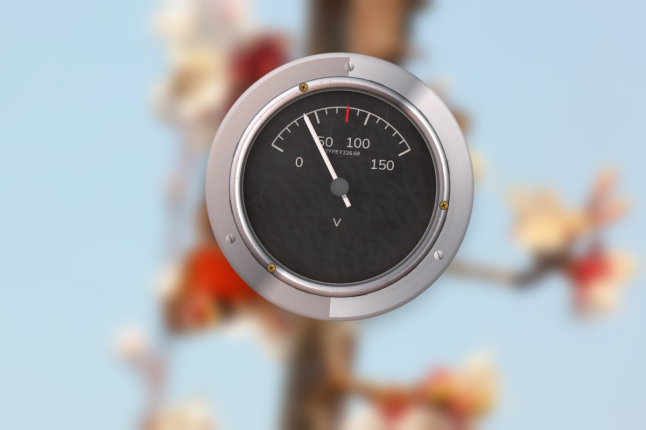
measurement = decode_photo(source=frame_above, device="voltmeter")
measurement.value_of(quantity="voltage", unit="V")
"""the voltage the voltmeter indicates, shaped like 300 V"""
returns 40 V
